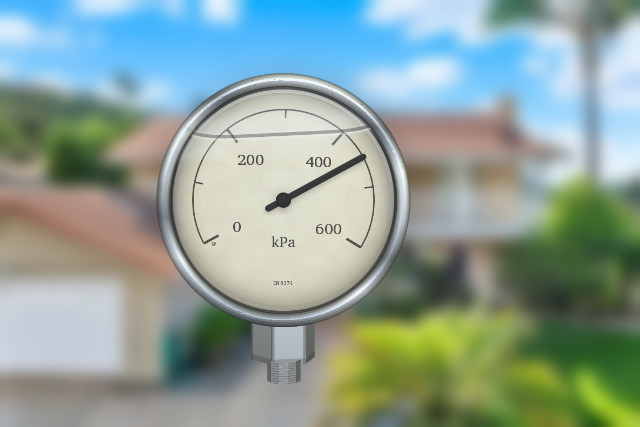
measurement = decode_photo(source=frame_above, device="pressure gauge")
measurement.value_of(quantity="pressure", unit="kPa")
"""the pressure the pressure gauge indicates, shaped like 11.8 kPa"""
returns 450 kPa
